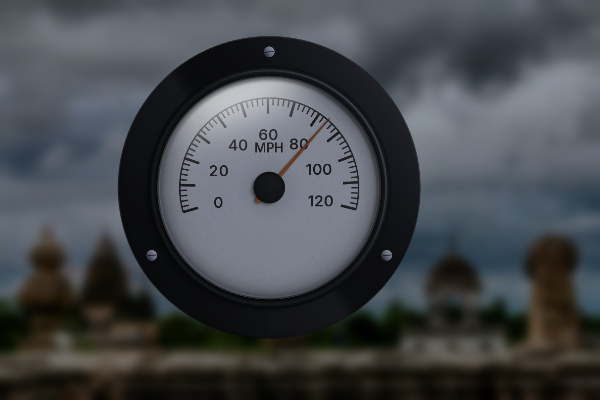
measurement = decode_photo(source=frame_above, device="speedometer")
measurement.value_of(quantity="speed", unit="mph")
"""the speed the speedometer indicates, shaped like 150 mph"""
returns 84 mph
